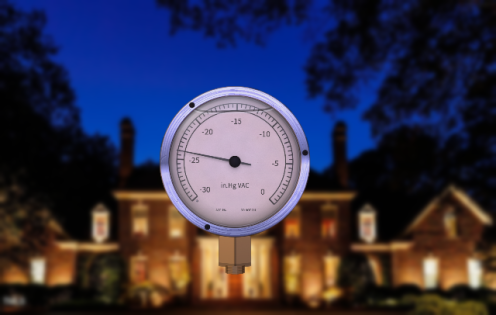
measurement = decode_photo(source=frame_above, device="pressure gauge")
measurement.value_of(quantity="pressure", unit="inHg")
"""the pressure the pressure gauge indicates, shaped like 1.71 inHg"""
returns -24 inHg
